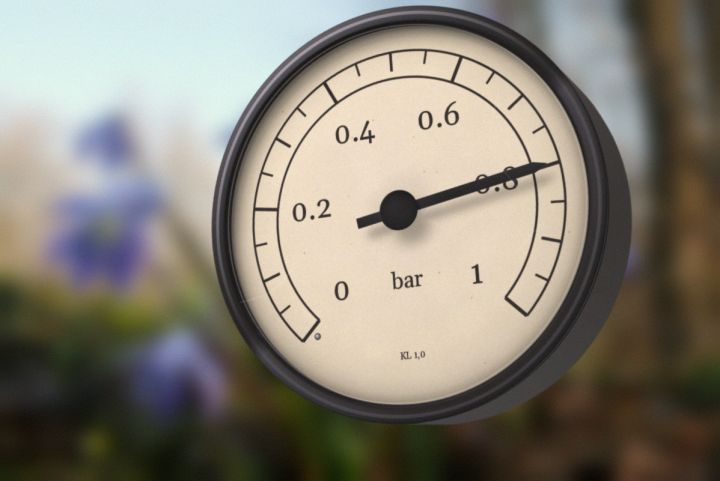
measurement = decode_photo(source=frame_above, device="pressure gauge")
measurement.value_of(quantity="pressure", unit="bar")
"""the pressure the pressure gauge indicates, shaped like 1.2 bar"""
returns 0.8 bar
